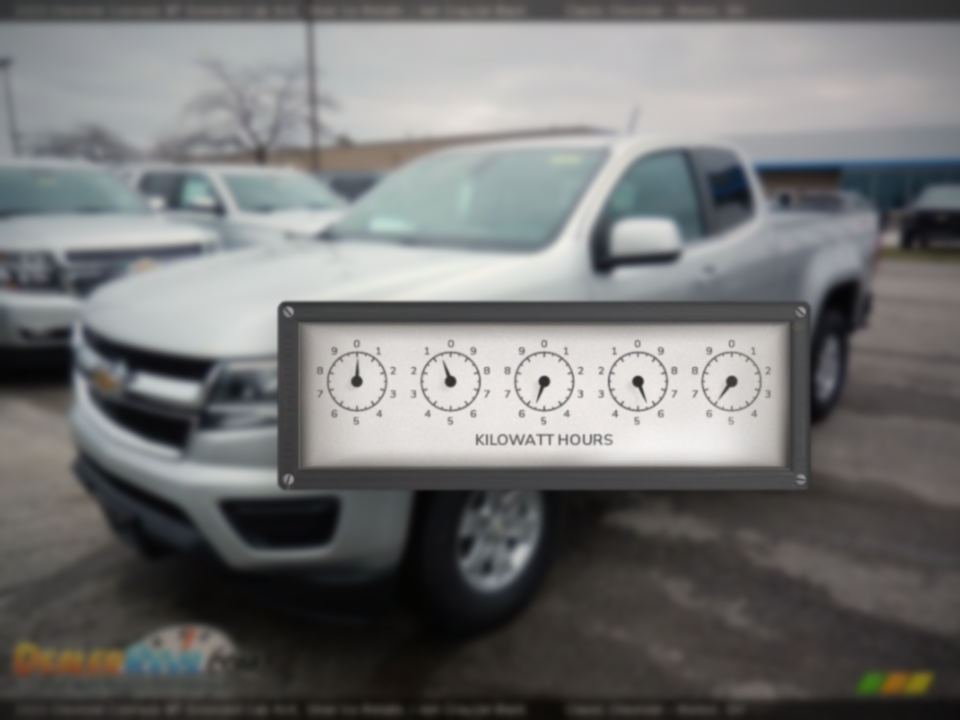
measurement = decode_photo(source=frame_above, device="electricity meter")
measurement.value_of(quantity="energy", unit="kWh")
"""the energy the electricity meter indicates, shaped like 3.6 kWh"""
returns 556 kWh
